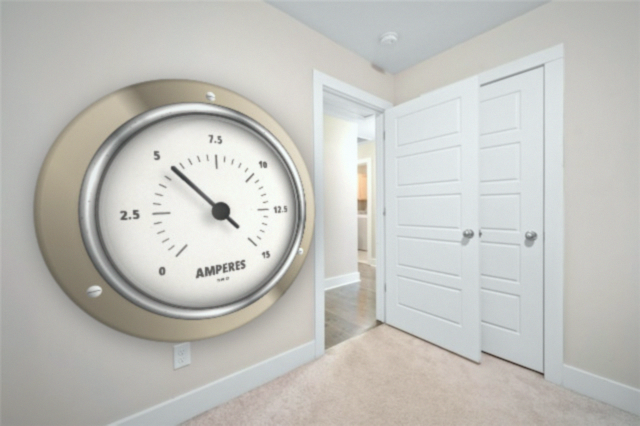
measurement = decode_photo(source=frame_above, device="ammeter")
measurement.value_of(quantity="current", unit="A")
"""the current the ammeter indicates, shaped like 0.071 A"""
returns 5 A
